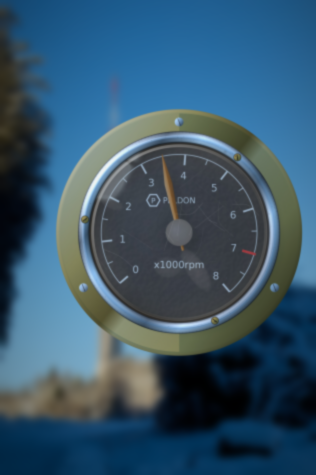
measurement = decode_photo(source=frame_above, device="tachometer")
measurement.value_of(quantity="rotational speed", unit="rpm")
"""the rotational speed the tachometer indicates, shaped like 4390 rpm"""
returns 3500 rpm
